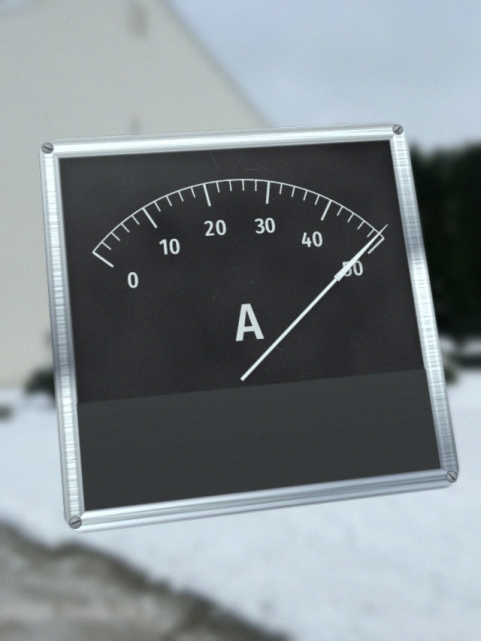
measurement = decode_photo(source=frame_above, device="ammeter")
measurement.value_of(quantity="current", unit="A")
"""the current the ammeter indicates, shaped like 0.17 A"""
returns 49 A
